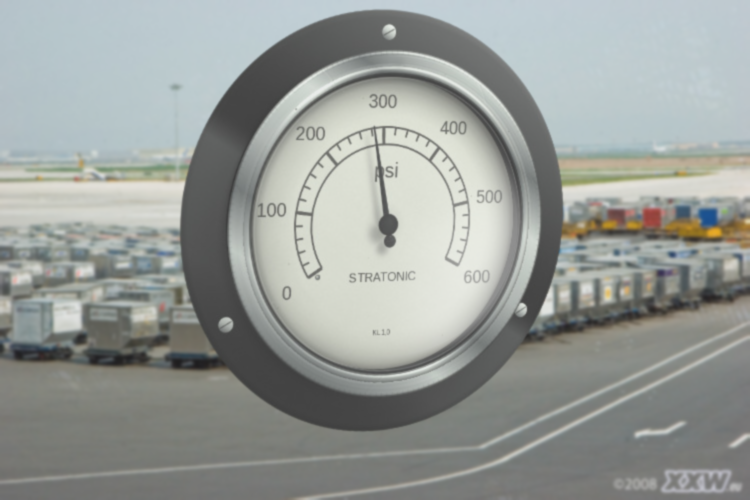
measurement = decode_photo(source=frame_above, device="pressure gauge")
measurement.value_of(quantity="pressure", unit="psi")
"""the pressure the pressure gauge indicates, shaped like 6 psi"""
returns 280 psi
